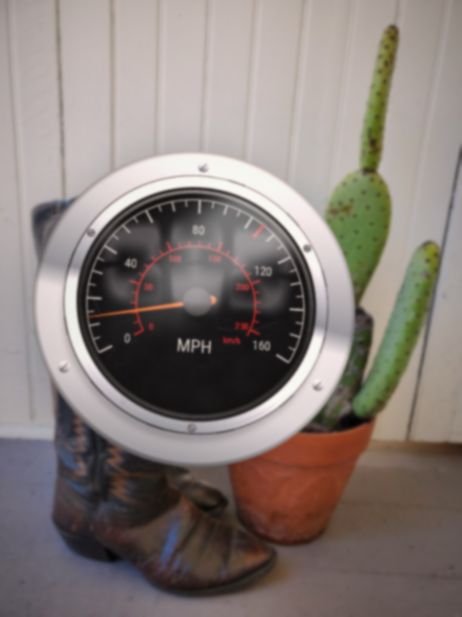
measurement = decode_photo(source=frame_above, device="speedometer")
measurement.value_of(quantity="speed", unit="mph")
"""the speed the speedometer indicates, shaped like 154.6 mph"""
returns 12.5 mph
